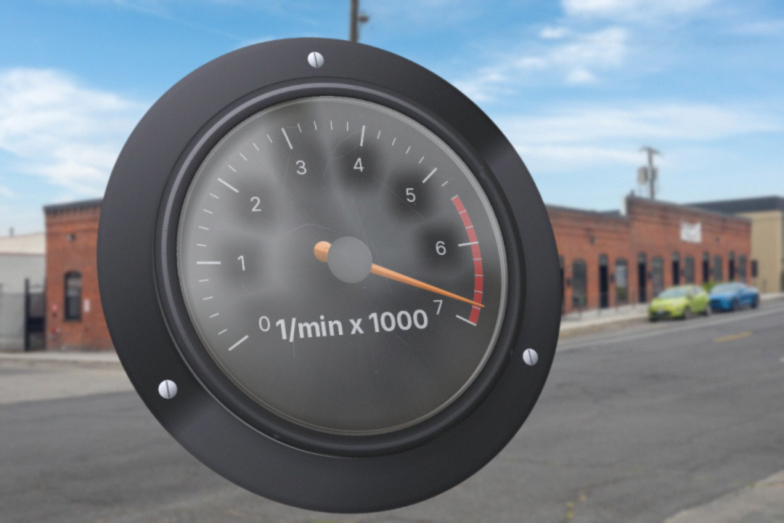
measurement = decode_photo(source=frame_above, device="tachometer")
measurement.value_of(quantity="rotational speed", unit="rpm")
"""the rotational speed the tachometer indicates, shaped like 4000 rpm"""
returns 6800 rpm
